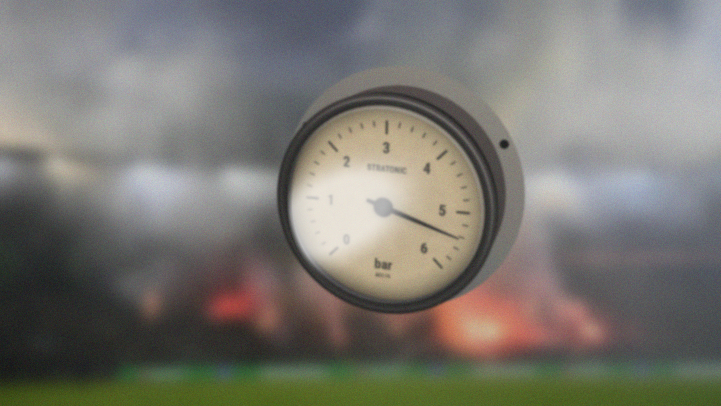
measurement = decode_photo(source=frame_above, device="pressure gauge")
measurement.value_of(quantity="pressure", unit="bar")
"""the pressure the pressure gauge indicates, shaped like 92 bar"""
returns 5.4 bar
